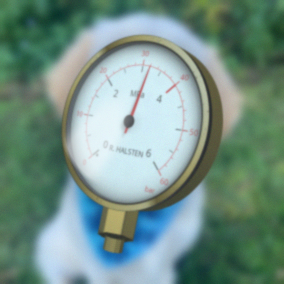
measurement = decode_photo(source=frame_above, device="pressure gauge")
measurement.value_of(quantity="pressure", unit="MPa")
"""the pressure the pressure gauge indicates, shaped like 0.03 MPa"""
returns 3.25 MPa
